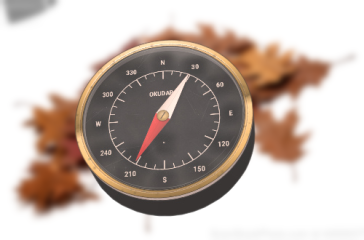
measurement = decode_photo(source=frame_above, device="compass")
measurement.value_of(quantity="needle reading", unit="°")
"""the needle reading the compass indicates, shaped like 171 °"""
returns 210 °
